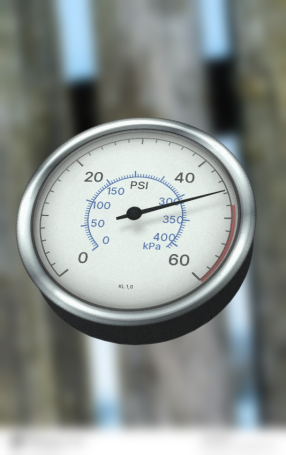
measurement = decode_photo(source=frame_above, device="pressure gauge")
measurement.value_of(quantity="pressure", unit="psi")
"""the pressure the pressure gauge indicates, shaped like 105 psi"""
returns 46 psi
